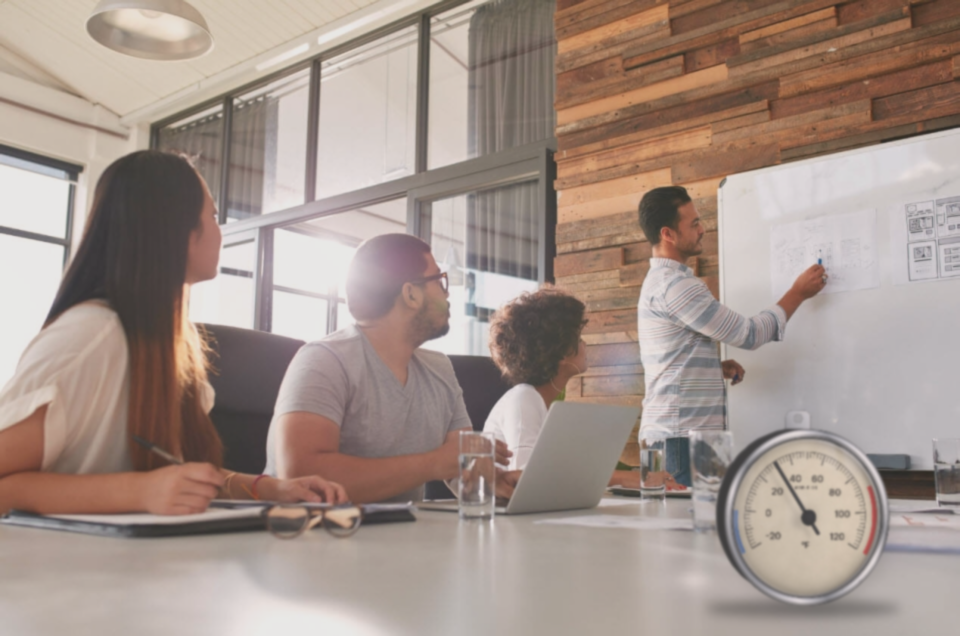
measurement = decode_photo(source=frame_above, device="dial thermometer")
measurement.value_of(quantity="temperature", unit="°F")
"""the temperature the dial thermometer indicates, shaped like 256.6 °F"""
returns 30 °F
